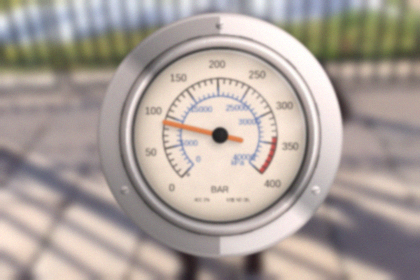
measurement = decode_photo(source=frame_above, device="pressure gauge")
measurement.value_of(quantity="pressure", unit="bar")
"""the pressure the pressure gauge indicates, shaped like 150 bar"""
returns 90 bar
